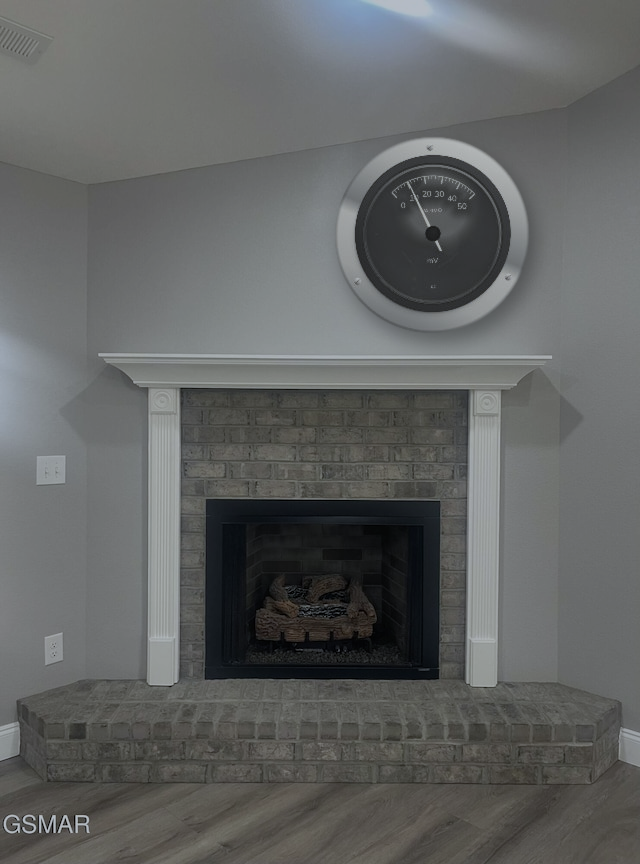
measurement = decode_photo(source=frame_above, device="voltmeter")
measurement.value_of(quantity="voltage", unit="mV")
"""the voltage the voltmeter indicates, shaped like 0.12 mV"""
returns 10 mV
